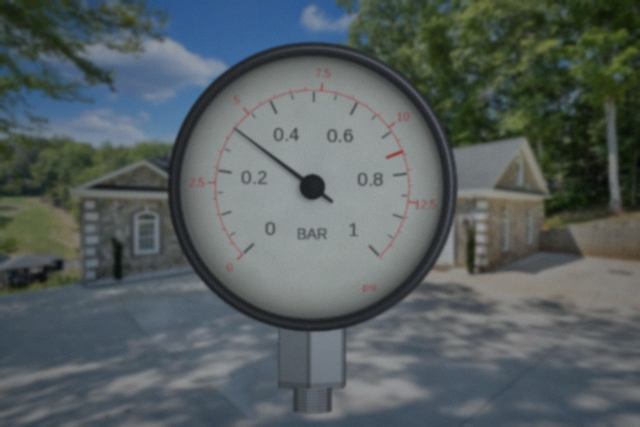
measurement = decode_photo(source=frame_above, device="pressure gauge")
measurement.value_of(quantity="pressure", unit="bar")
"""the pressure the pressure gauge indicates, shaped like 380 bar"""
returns 0.3 bar
